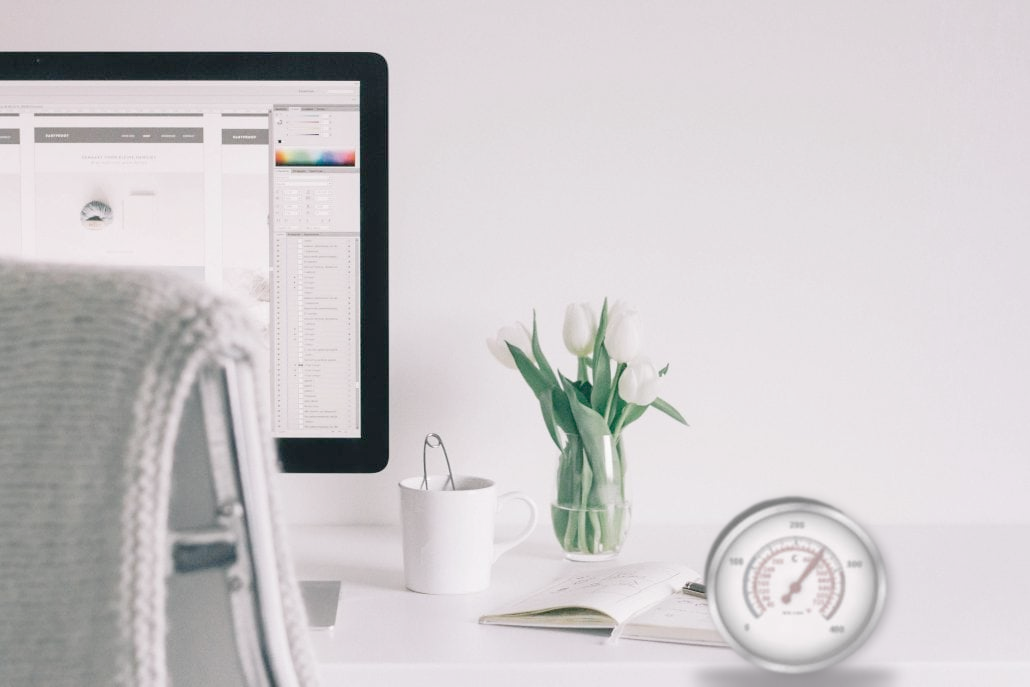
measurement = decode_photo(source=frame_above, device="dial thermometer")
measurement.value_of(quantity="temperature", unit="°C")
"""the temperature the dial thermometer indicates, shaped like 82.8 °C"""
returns 250 °C
